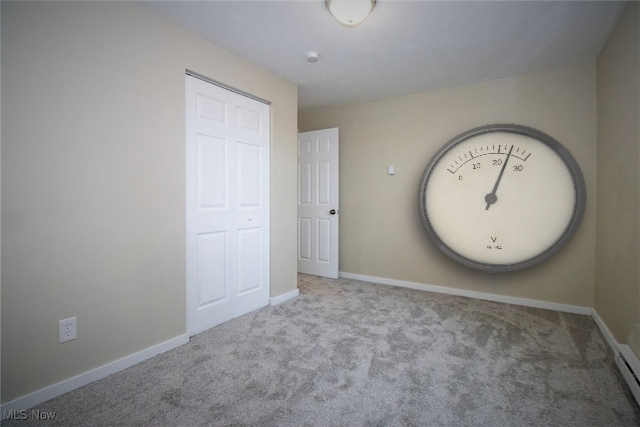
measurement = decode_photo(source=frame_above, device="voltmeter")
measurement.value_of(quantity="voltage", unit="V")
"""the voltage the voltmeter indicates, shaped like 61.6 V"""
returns 24 V
